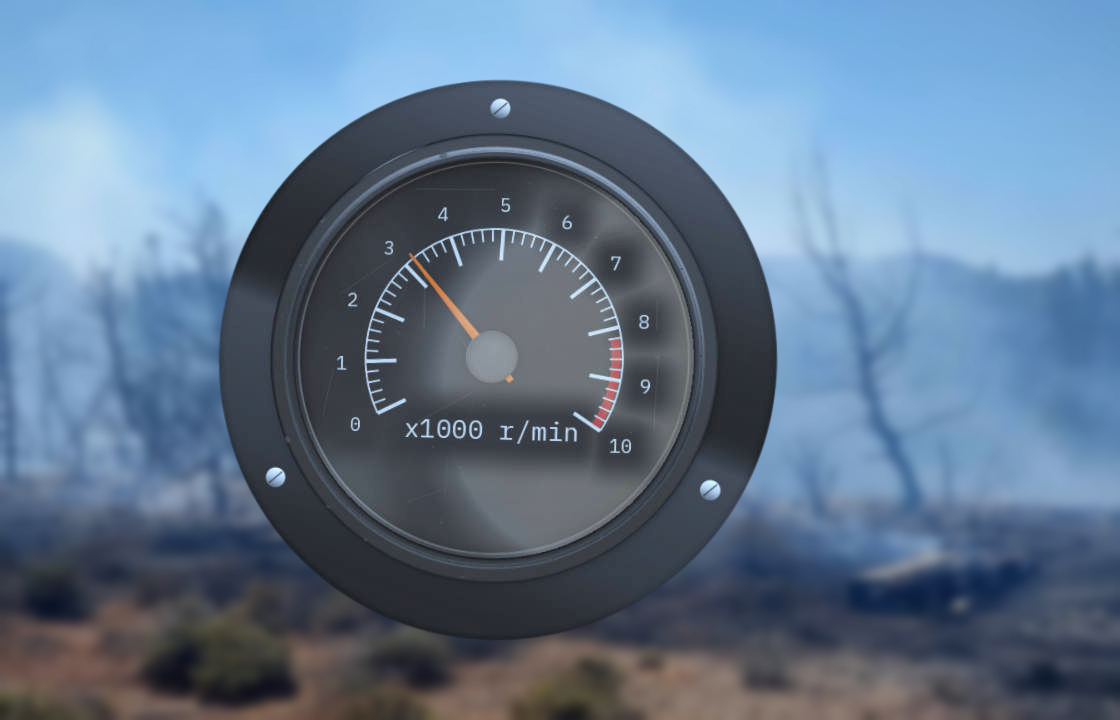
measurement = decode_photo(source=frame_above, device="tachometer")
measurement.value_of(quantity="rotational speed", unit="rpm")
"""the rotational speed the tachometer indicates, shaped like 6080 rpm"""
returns 3200 rpm
